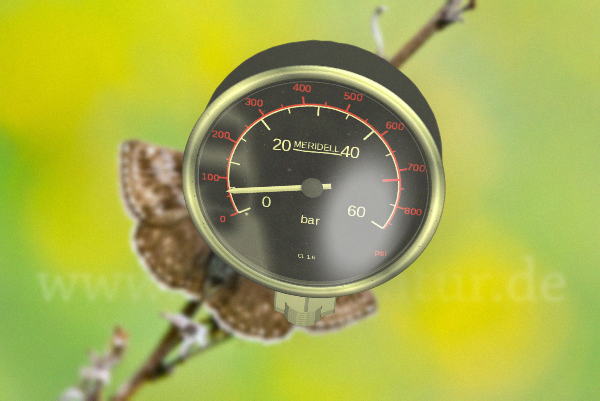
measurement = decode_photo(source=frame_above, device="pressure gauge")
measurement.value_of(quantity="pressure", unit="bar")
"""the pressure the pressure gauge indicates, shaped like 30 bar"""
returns 5 bar
